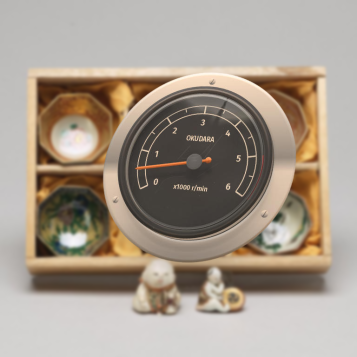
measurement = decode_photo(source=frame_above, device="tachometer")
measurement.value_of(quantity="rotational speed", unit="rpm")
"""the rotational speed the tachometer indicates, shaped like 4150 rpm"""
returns 500 rpm
